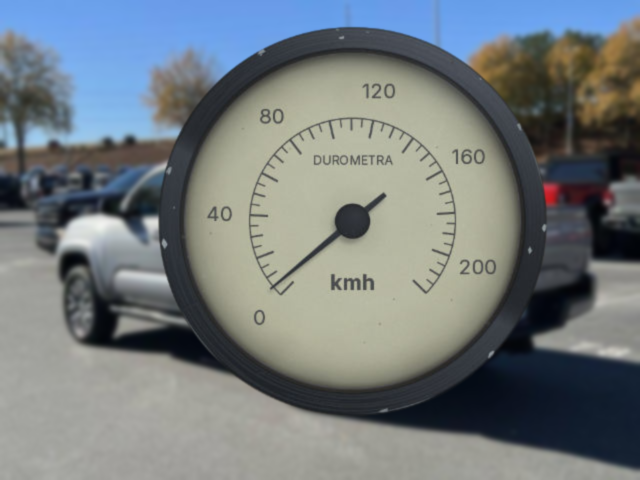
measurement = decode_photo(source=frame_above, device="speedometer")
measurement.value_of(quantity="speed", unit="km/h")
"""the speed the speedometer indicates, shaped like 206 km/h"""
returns 5 km/h
